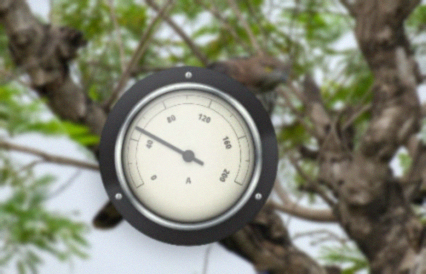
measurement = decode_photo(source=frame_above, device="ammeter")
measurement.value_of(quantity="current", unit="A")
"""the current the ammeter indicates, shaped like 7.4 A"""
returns 50 A
